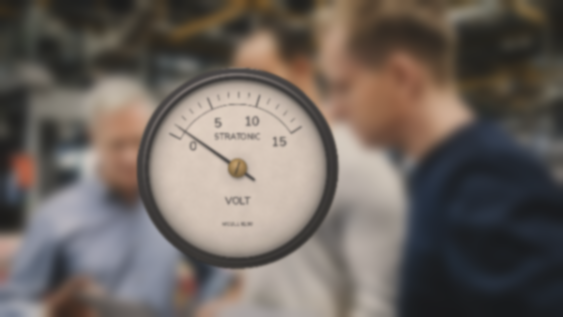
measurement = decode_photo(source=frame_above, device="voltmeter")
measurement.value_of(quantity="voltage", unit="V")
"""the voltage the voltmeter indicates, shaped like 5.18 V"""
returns 1 V
